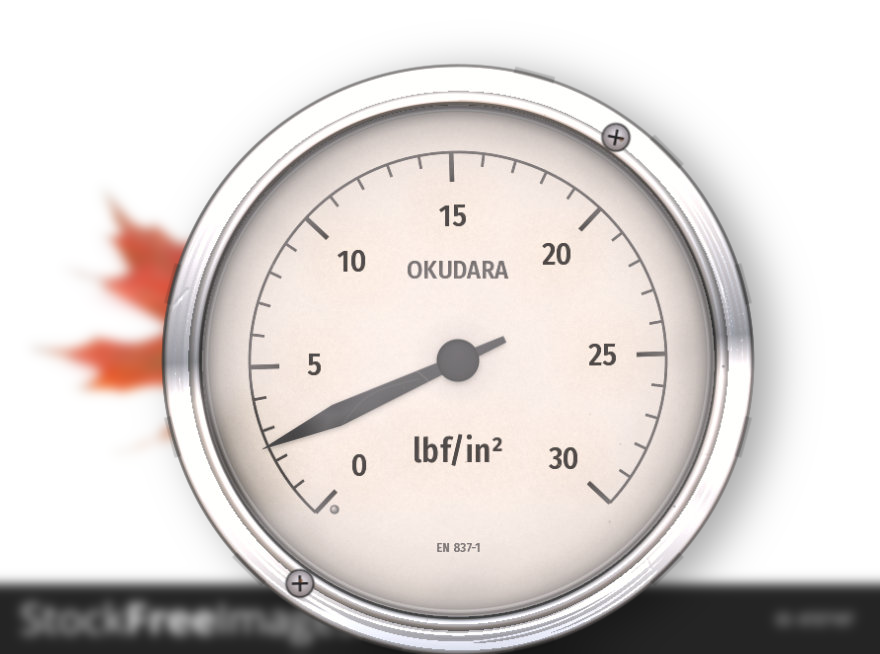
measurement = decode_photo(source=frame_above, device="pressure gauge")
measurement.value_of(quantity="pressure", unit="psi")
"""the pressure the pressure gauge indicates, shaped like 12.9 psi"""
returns 2.5 psi
